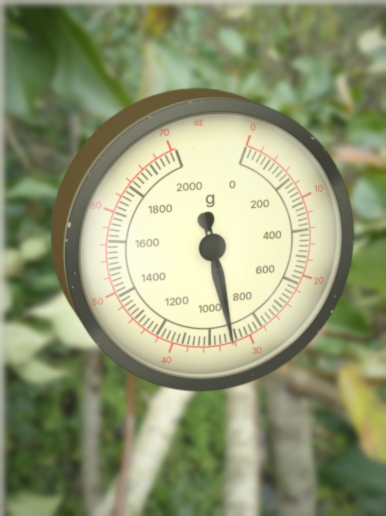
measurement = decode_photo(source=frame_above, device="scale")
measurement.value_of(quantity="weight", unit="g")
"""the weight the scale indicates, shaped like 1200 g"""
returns 920 g
